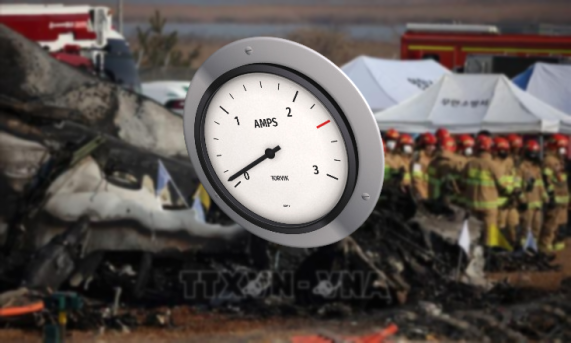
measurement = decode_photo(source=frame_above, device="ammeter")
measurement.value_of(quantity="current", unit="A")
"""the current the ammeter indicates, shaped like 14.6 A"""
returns 0.1 A
